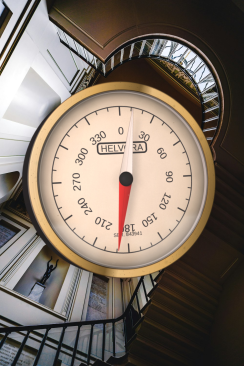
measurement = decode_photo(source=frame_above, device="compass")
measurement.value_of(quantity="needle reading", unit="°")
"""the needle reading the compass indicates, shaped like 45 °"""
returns 190 °
